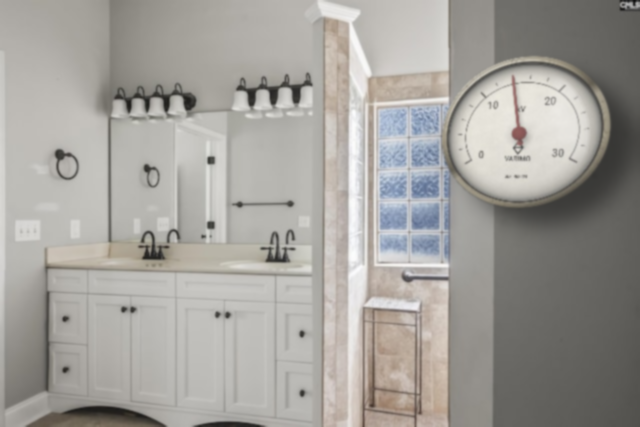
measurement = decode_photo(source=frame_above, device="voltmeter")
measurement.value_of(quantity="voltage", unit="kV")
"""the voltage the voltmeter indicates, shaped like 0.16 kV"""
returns 14 kV
